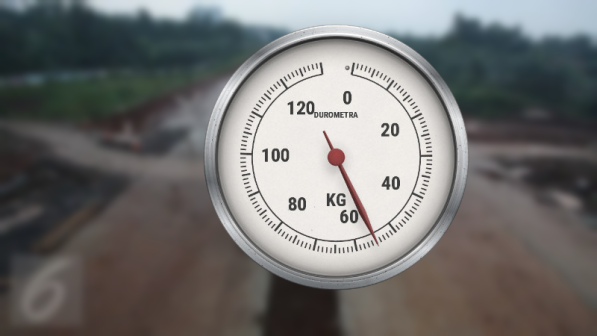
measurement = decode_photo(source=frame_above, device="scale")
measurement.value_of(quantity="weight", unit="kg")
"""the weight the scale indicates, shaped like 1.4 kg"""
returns 55 kg
